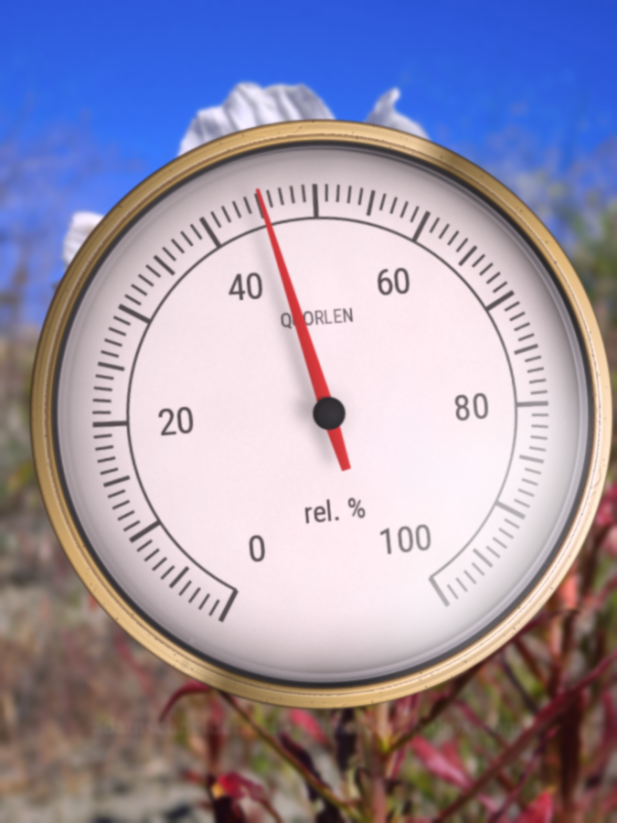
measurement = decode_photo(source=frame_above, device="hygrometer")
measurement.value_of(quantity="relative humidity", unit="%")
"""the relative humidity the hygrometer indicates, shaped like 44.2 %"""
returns 45 %
